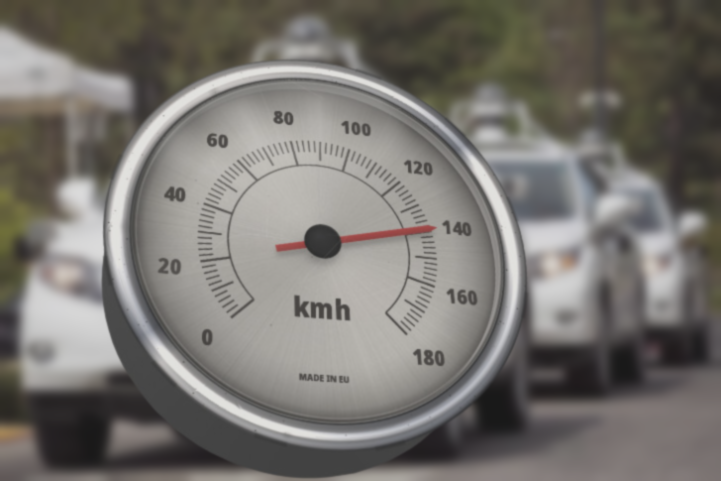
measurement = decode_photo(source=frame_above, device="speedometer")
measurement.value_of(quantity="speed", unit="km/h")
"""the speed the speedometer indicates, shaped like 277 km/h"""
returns 140 km/h
